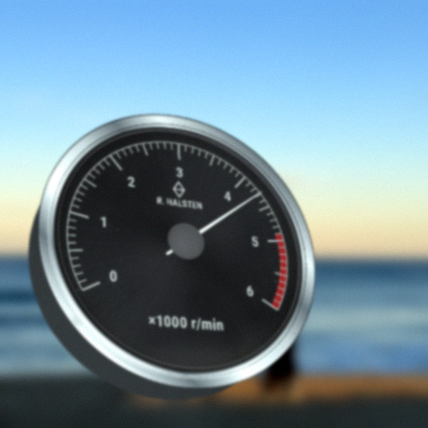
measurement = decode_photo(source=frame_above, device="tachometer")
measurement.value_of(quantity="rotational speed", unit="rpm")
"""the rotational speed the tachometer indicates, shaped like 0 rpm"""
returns 4300 rpm
